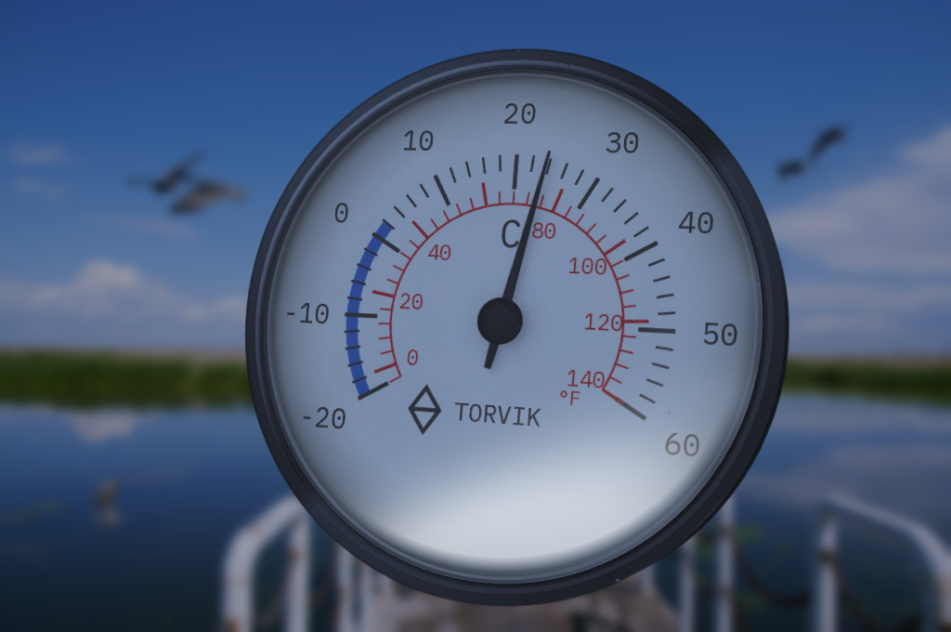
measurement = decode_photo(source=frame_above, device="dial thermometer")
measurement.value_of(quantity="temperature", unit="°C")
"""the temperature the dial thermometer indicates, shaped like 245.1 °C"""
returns 24 °C
